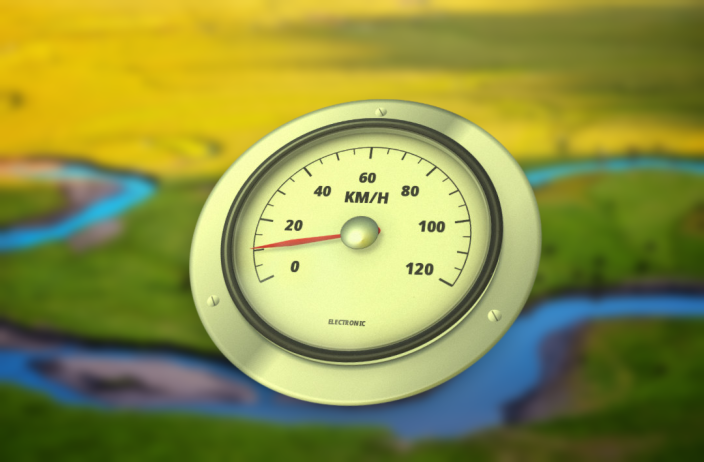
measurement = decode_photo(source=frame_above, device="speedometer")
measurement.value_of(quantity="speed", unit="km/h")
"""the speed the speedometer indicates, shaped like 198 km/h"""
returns 10 km/h
